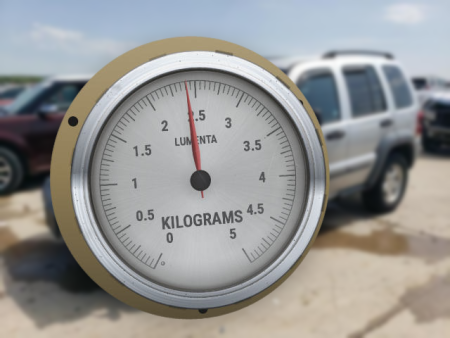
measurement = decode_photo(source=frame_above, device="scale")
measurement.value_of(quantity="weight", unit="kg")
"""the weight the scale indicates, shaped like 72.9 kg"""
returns 2.4 kg
